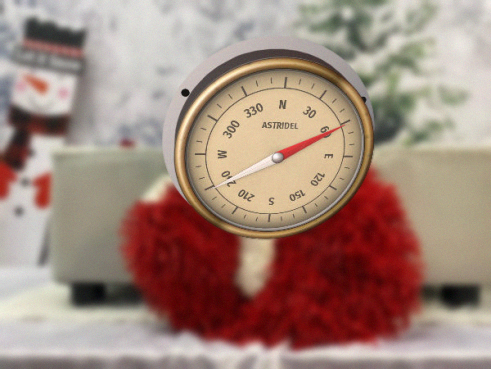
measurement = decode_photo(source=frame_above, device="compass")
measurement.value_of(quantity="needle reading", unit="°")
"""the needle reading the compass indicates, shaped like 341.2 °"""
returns 60 °
